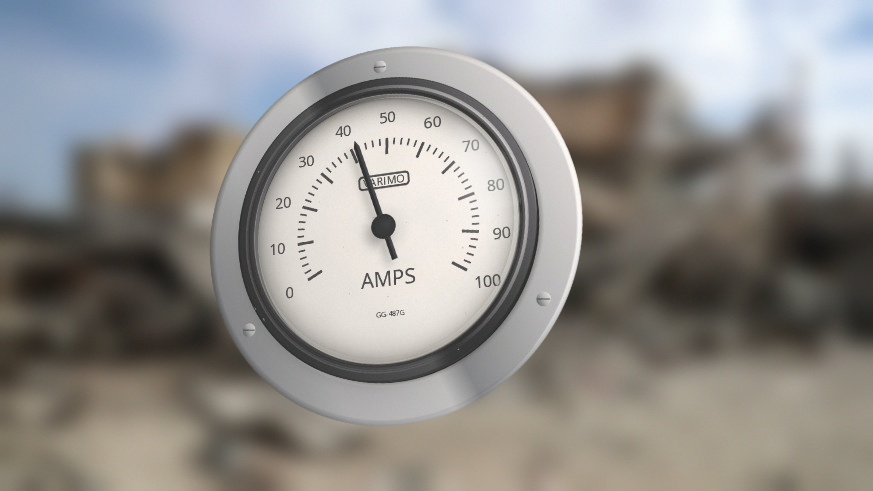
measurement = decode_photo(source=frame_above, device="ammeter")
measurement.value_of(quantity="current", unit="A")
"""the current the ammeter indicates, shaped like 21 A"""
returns 42 A
